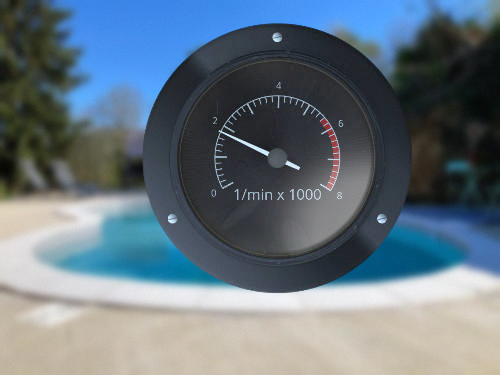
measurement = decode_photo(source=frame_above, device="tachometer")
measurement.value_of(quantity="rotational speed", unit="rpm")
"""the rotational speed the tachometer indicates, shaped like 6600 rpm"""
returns 1800 rpm
